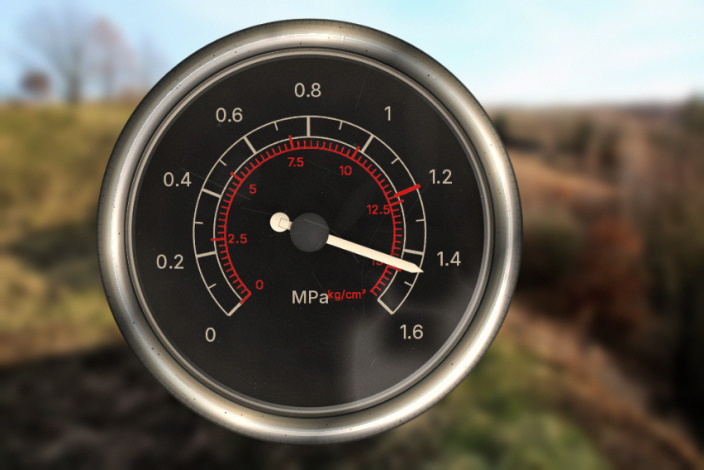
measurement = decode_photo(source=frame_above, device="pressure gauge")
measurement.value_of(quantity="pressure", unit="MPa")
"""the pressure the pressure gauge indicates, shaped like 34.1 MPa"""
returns 1.45 MPa
